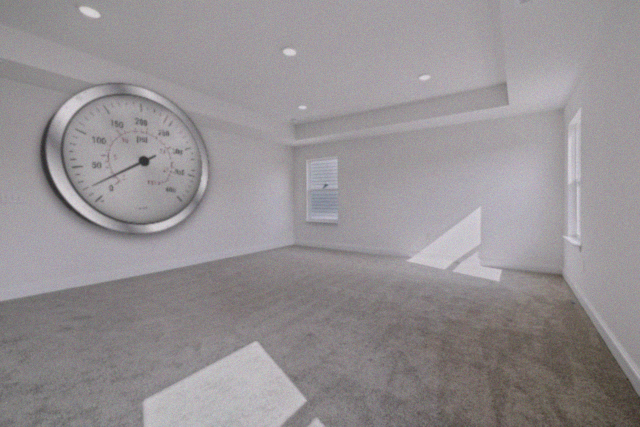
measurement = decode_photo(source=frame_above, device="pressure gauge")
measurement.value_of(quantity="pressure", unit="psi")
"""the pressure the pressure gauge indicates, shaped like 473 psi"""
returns 20 psi
